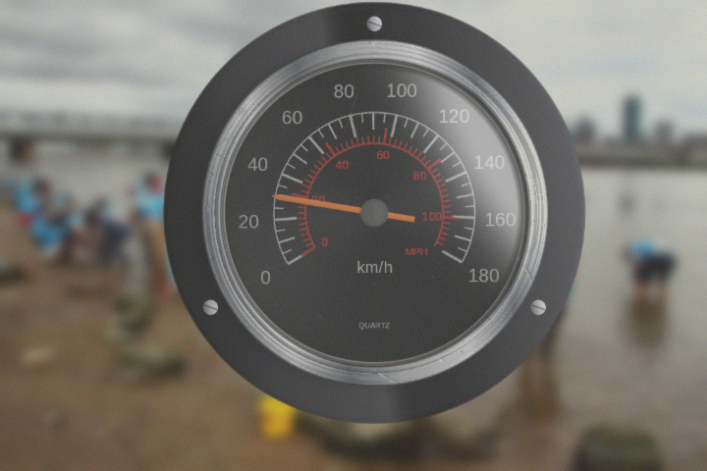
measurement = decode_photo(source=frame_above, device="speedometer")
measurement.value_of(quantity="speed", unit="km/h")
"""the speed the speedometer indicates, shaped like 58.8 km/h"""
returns 30 km/h
